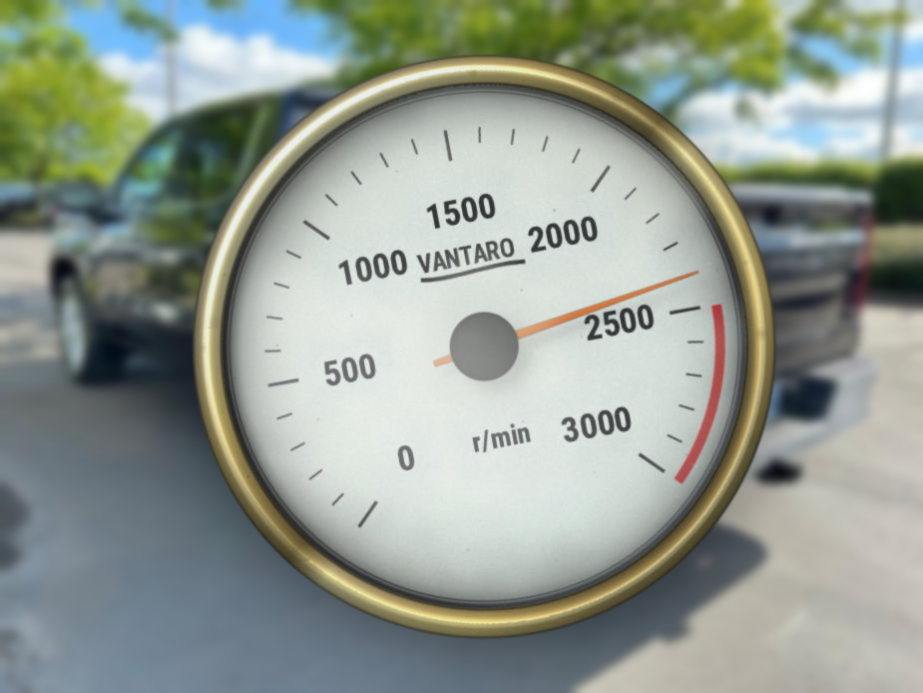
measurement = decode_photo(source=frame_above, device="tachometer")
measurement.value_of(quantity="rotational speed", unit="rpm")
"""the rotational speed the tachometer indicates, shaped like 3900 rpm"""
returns 2400 rpm
